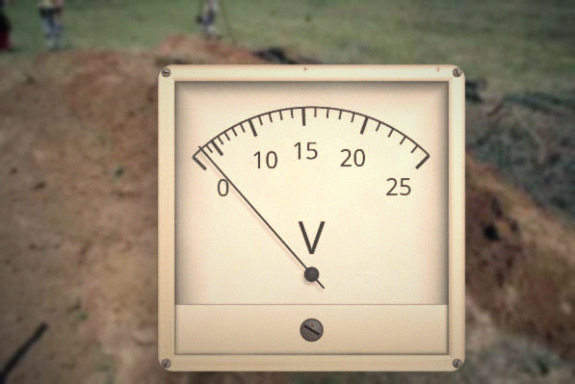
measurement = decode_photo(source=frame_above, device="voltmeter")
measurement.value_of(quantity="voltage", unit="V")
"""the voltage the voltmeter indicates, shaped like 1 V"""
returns 3 V
